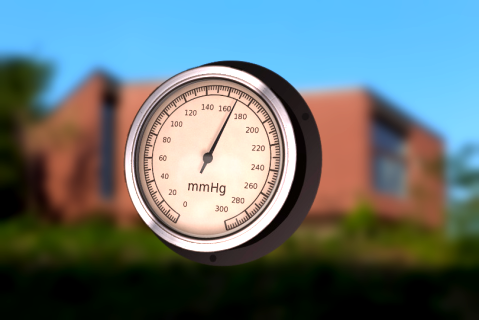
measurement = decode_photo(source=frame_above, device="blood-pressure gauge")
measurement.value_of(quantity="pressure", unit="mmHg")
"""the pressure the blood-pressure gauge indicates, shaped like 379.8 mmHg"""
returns 170 mmHg
